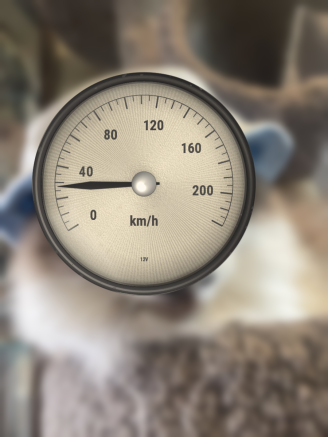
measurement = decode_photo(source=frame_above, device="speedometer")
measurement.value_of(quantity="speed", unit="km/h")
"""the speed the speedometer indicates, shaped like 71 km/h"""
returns 27.5 km/h
